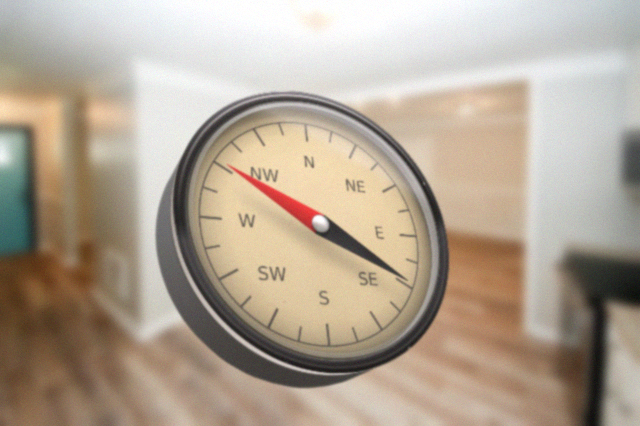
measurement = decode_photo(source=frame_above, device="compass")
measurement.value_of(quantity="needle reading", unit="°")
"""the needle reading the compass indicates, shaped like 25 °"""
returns 300 °
